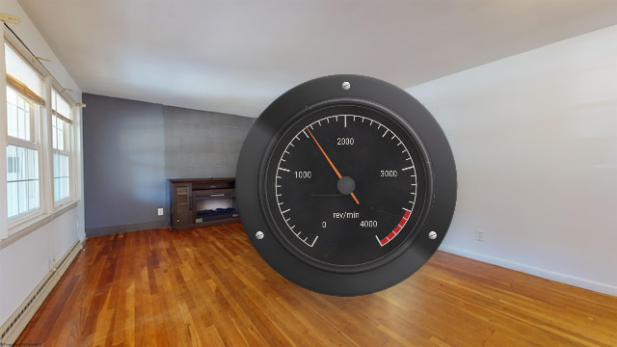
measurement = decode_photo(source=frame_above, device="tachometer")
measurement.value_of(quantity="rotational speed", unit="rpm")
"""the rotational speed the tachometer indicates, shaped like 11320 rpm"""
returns 1550 rpm
